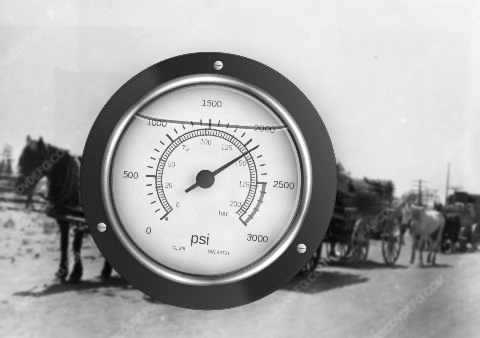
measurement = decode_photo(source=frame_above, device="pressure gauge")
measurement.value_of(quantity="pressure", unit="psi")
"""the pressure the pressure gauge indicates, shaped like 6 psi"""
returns 2100 psi
